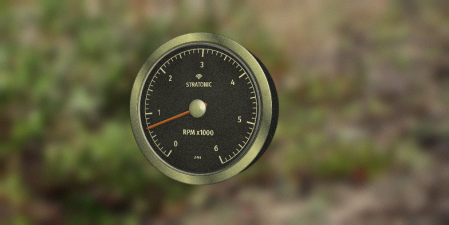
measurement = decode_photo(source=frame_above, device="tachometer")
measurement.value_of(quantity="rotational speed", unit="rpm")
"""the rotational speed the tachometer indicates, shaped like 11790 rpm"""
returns 700 rpm
